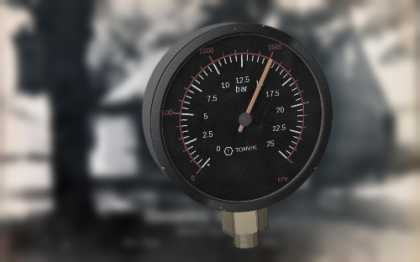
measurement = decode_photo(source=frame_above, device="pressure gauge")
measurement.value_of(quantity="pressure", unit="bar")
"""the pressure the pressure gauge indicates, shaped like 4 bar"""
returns 15 bar
